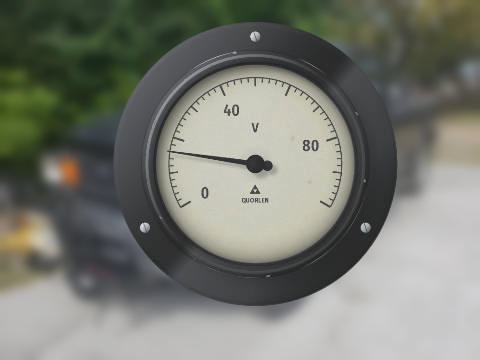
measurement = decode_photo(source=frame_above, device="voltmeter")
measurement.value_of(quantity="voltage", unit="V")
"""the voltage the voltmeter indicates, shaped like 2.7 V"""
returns 16 V
